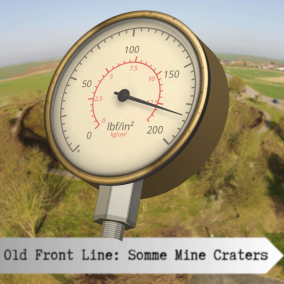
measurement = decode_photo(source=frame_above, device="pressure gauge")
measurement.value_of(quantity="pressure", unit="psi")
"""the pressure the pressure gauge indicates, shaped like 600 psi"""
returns 182.5 psi
